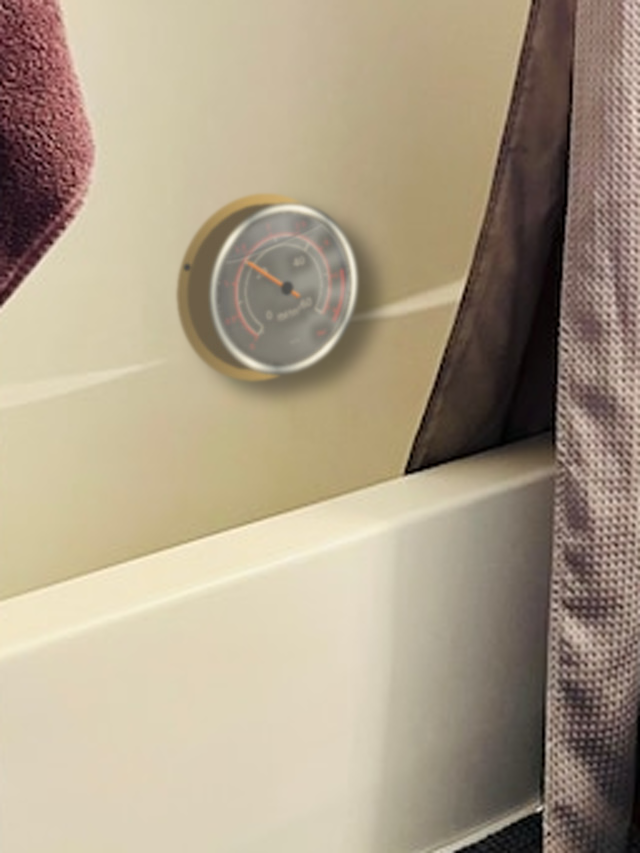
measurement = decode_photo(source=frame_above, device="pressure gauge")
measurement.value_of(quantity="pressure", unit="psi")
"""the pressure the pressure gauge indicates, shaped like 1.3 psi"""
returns 20 psi
